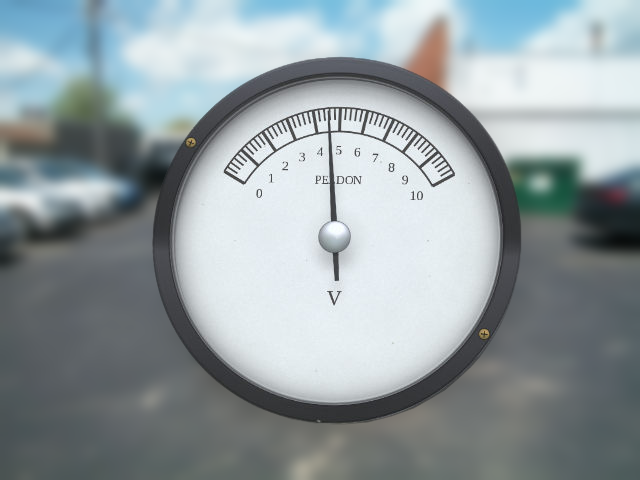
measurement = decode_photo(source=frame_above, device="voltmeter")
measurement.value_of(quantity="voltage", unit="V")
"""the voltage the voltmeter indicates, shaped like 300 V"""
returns 4.6 V
